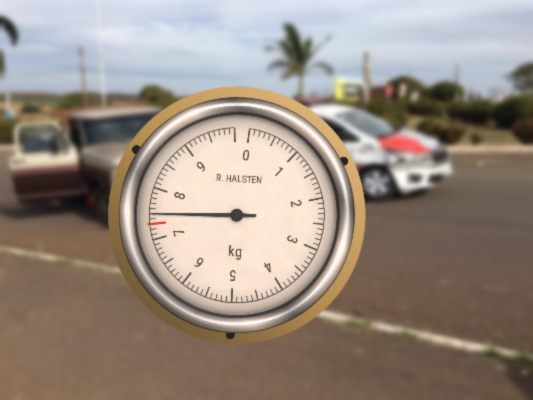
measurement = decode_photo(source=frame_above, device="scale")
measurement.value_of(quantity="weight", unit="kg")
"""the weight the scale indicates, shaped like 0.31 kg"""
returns 7.5 kg
